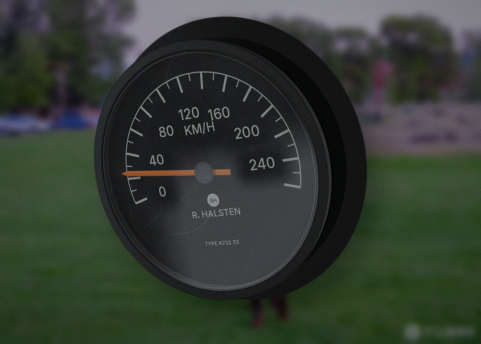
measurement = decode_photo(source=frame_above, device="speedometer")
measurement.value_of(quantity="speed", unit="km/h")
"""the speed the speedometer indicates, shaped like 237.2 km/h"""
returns 25 km/h
